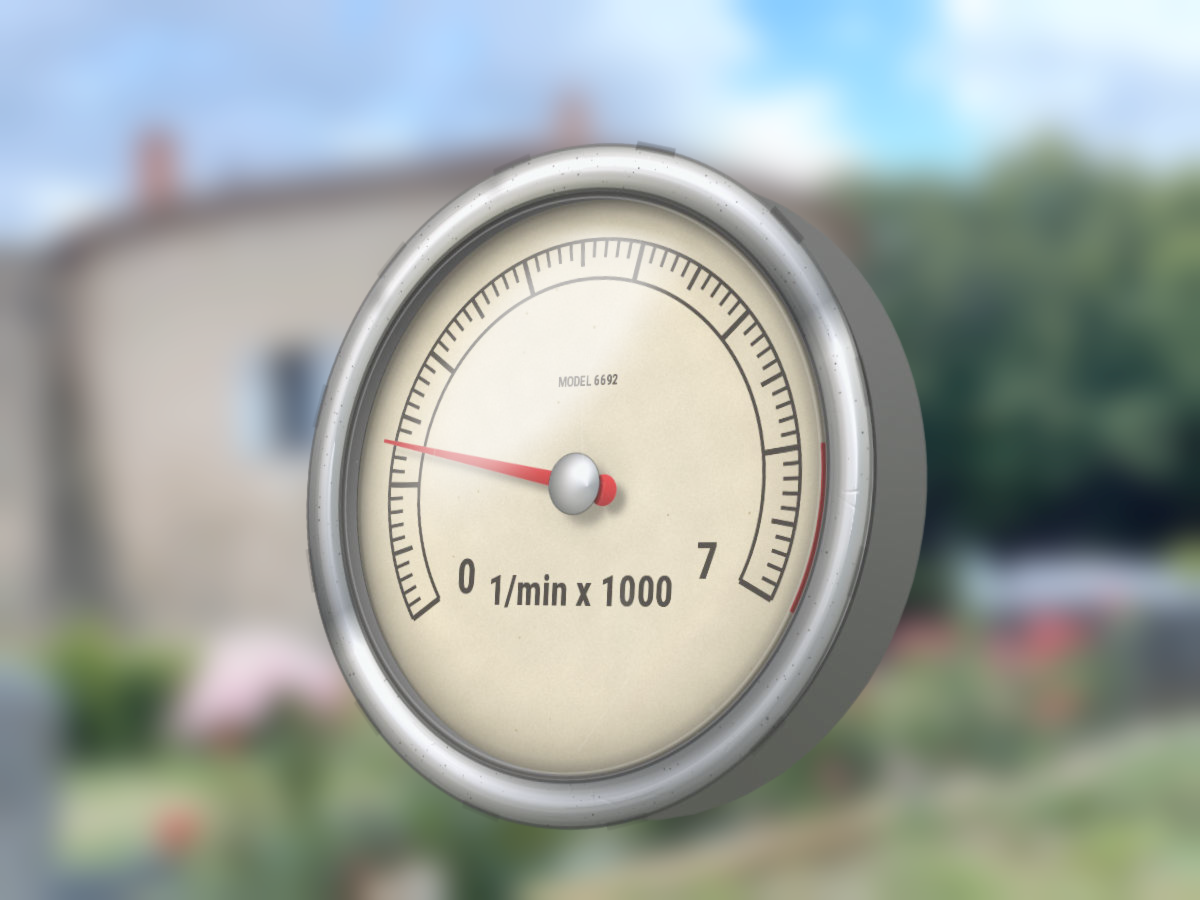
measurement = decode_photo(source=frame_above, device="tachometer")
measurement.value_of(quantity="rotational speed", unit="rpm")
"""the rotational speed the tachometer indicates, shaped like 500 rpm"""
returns 1300 rpm
